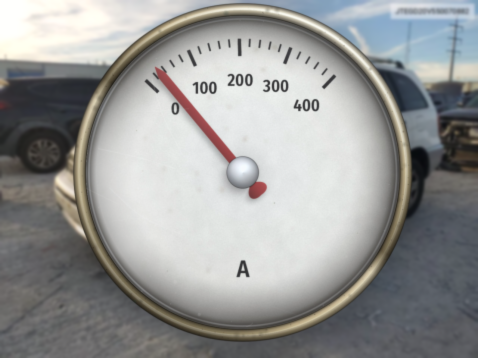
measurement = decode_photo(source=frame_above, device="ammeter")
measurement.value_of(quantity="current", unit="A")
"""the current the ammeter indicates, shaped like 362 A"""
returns 30 A
